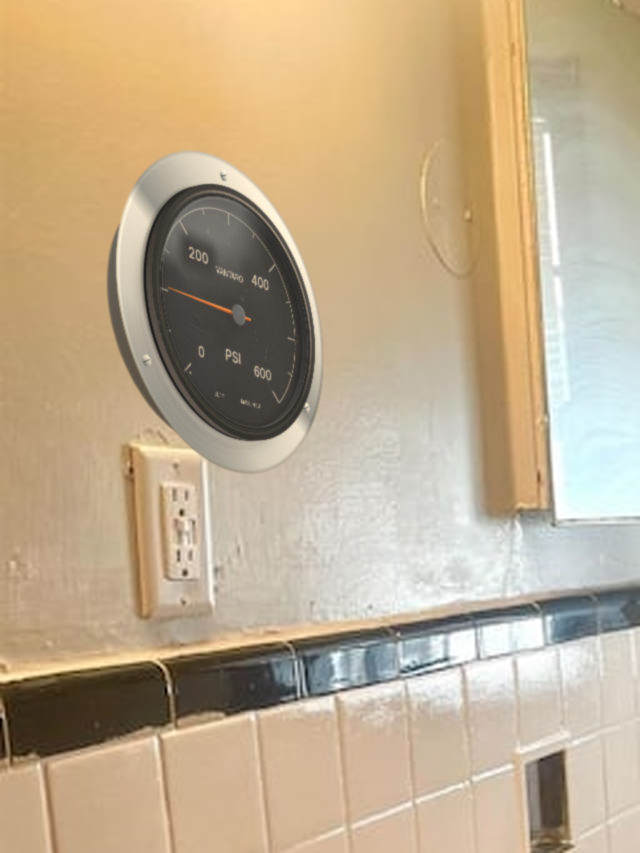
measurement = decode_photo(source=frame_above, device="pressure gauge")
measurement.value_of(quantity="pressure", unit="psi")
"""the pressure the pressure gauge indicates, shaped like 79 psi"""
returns 100 psi
